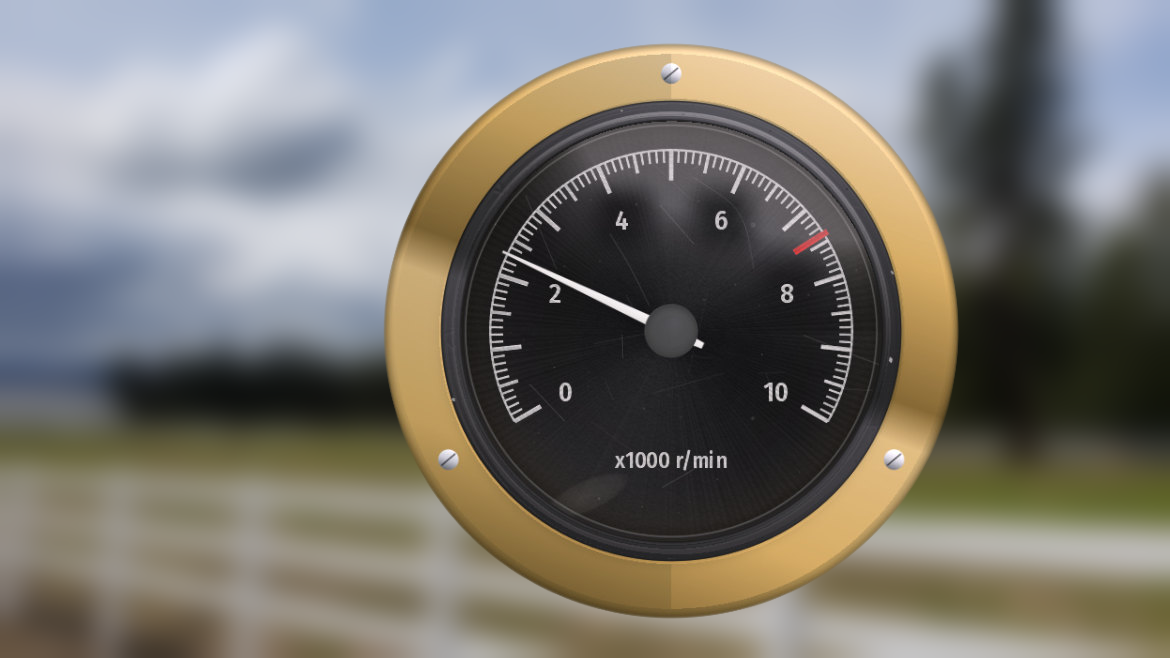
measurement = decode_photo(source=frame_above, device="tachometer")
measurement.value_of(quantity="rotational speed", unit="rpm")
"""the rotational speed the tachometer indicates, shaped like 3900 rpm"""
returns 2300 rpm
